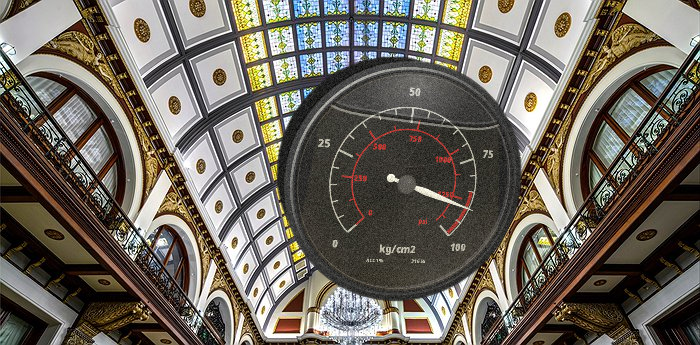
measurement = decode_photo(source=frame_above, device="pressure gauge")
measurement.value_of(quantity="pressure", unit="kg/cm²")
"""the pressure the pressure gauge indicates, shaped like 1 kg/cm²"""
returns 90 kg/cm²
